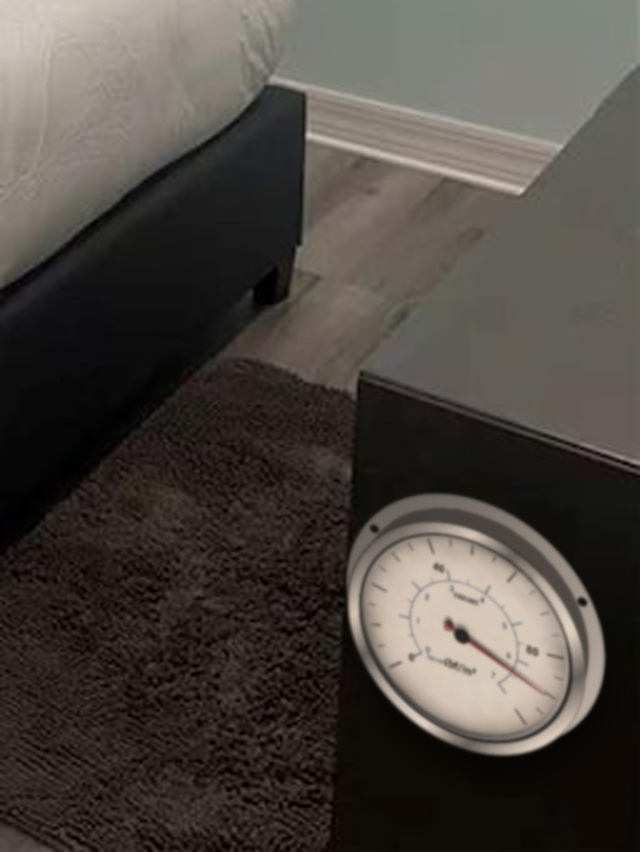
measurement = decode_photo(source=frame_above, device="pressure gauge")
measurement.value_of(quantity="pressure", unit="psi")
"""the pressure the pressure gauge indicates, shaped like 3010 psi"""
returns 90 psi
